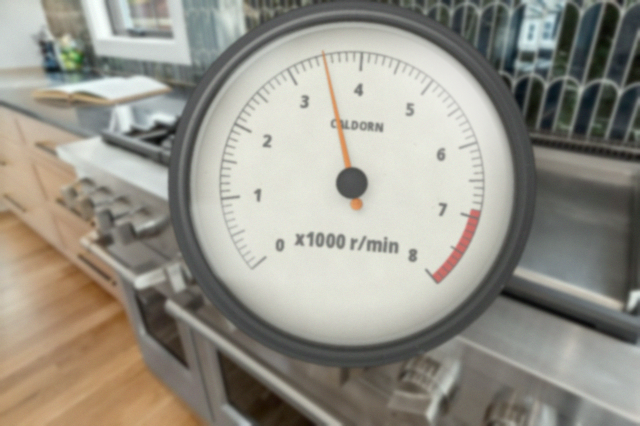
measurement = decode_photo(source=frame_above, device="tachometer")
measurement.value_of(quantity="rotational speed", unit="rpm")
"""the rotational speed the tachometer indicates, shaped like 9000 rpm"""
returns 3500 rpm
